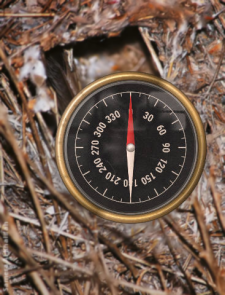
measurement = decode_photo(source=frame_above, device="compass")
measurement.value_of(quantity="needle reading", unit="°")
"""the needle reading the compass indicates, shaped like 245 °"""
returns 0 °
